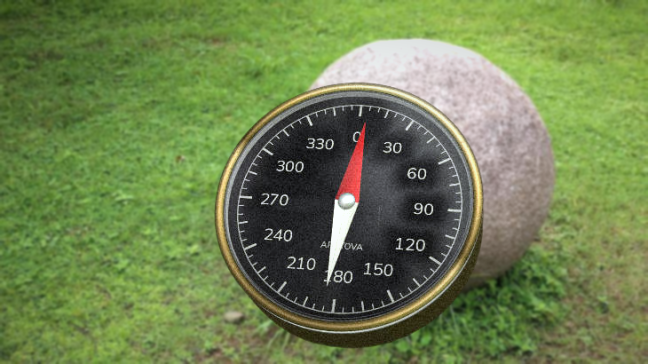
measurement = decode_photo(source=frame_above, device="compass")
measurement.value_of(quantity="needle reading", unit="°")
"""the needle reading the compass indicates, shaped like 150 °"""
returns 5 °
